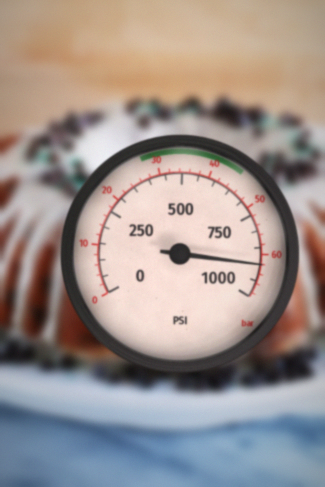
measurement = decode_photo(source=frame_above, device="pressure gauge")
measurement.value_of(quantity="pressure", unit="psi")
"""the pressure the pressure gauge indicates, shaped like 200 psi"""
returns 900 psi
